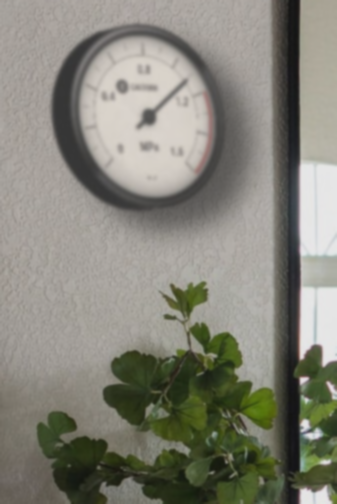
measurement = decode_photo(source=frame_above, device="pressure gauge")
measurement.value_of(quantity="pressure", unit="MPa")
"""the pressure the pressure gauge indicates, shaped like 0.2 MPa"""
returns 1.1 MPa
